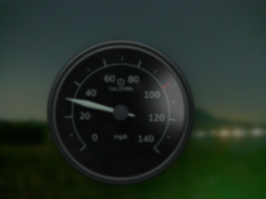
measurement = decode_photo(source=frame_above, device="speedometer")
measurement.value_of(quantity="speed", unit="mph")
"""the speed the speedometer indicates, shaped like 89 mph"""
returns 30 mph
